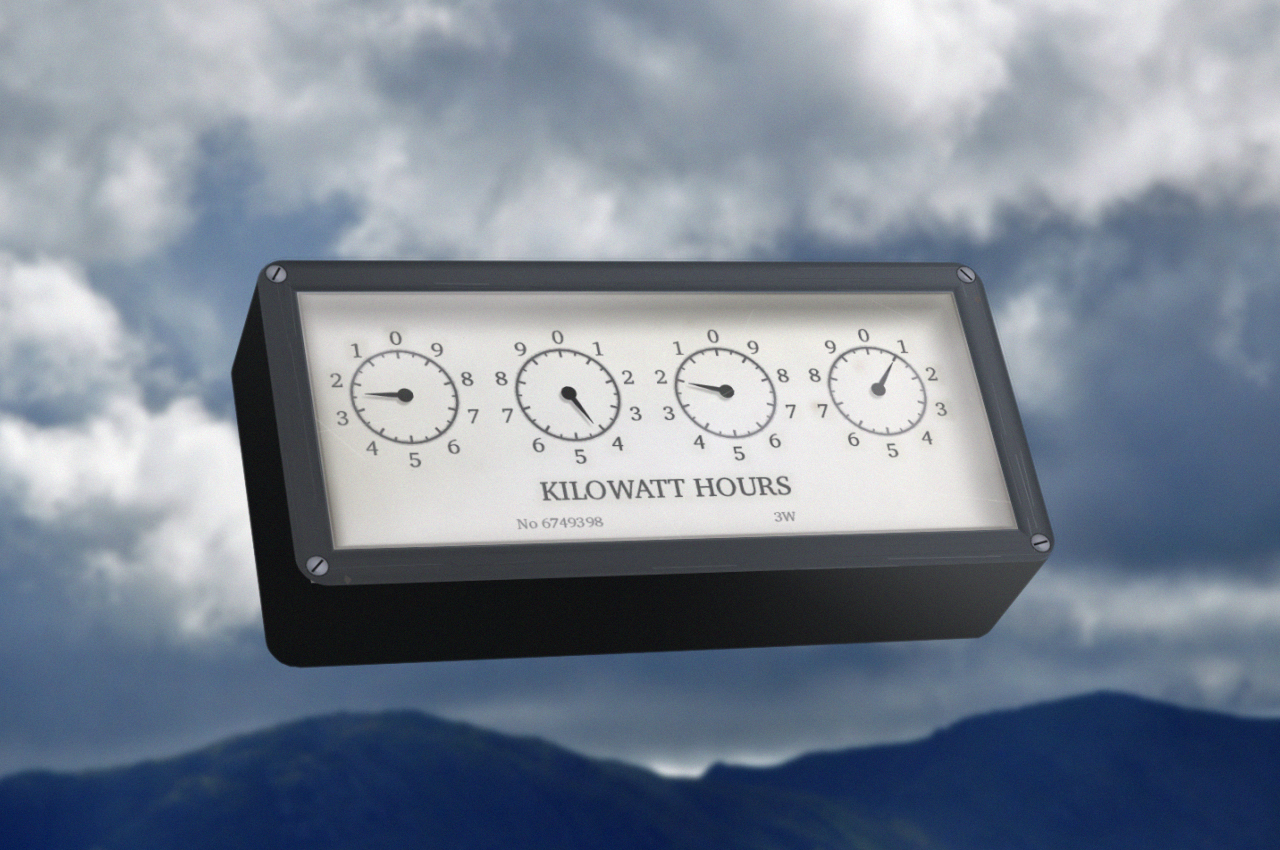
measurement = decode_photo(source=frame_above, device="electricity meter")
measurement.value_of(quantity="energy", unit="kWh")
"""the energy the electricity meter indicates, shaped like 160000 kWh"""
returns 2421 kWh
